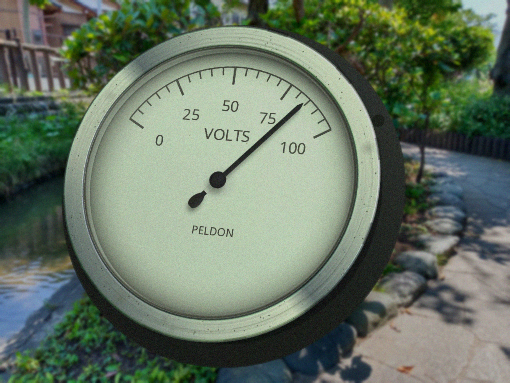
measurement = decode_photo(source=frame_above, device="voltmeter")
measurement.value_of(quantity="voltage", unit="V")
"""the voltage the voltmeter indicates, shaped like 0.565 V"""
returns 85 V
